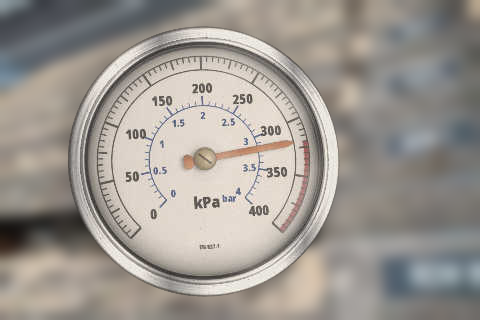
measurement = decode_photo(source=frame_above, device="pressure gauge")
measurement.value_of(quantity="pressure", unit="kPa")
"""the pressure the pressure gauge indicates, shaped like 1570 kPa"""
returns 320 kPa
